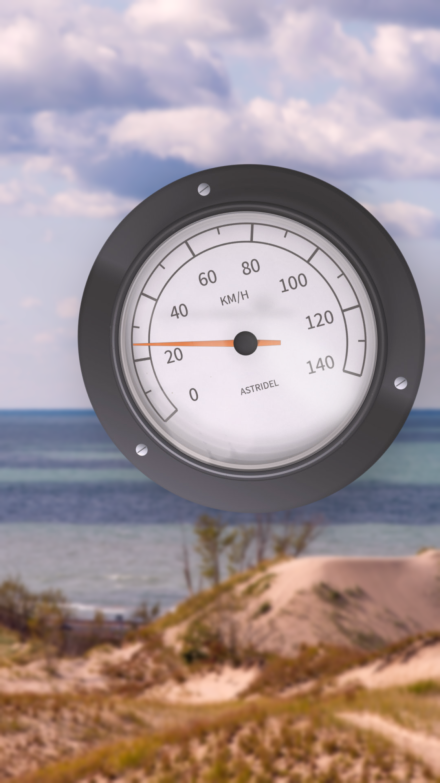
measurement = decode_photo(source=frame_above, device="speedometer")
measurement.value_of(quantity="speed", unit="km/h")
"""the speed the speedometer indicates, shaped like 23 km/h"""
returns 25 km/h
